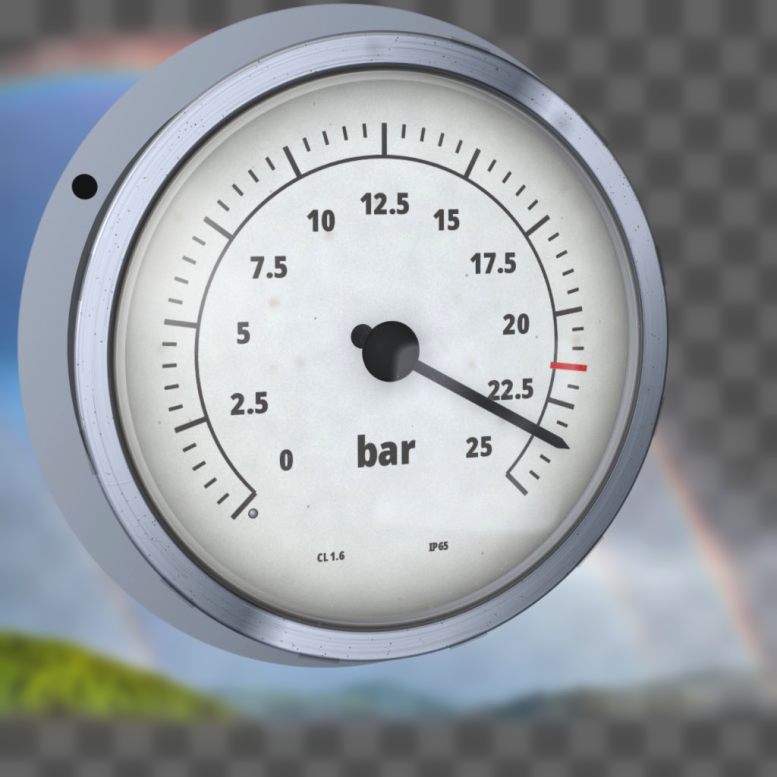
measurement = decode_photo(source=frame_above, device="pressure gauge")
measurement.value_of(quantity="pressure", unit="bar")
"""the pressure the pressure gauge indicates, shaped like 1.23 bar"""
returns 23.5 bar
